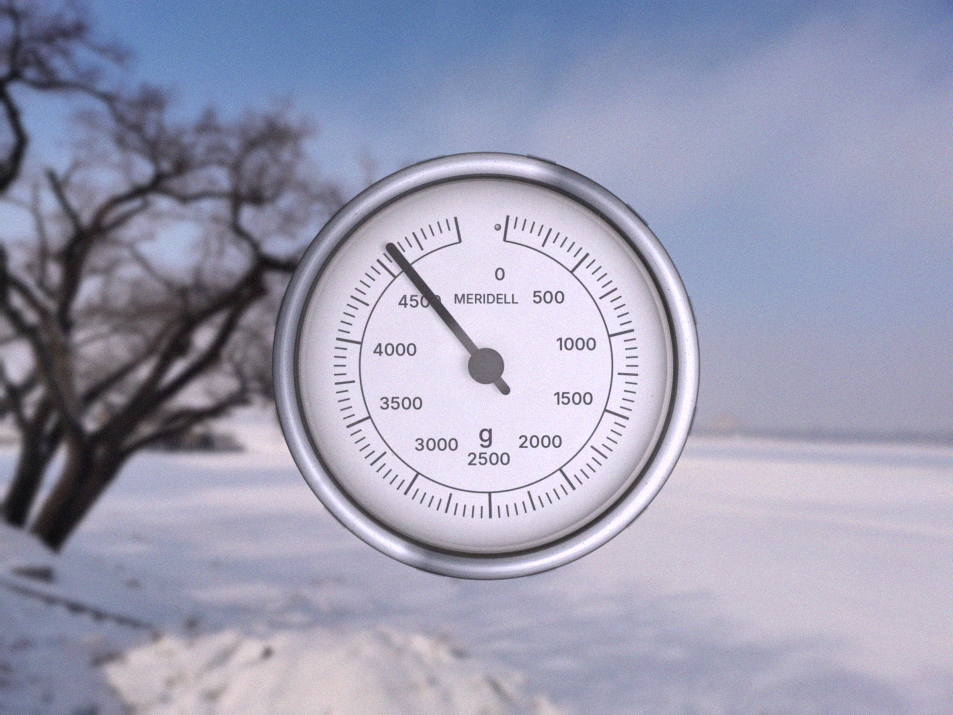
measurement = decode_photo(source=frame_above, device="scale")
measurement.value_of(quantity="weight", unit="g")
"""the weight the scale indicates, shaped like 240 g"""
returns 4600 g
